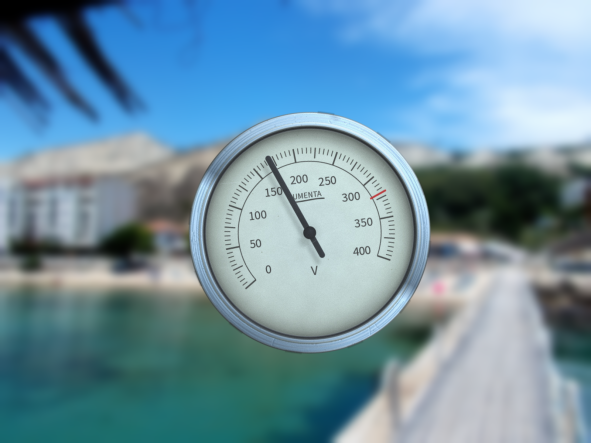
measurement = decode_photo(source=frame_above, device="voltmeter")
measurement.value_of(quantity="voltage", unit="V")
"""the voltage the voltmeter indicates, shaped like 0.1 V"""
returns 170 V
